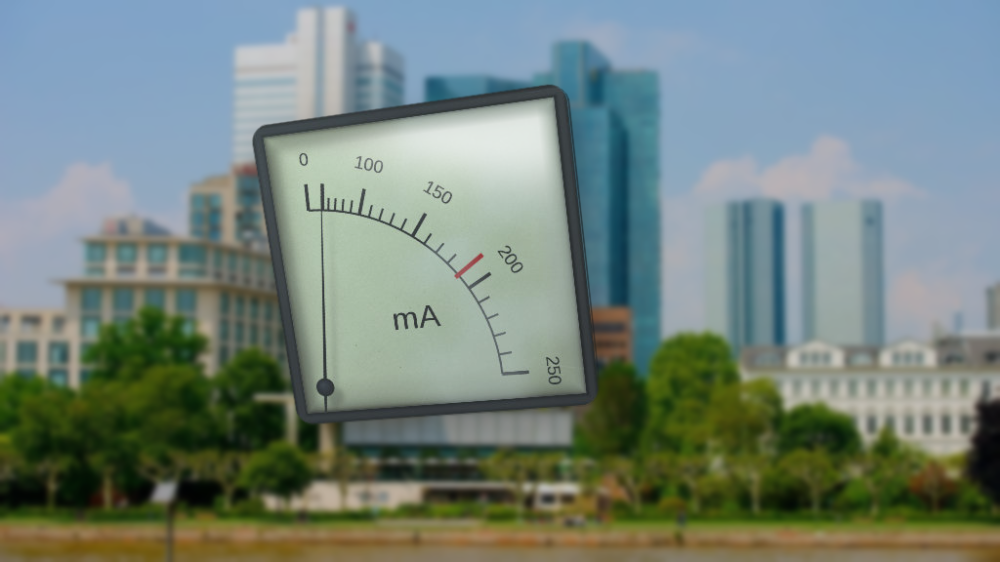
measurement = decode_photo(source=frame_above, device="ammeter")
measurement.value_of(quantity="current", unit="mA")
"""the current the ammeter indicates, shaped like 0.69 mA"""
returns 50 mA
